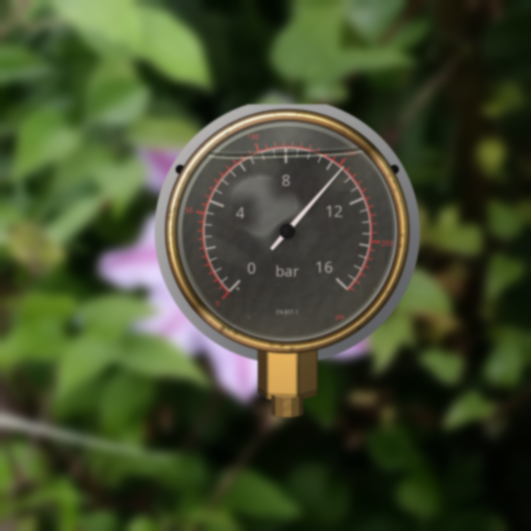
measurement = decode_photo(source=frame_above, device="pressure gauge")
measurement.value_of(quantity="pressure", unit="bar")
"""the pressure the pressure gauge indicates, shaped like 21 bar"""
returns 10.5 bar
